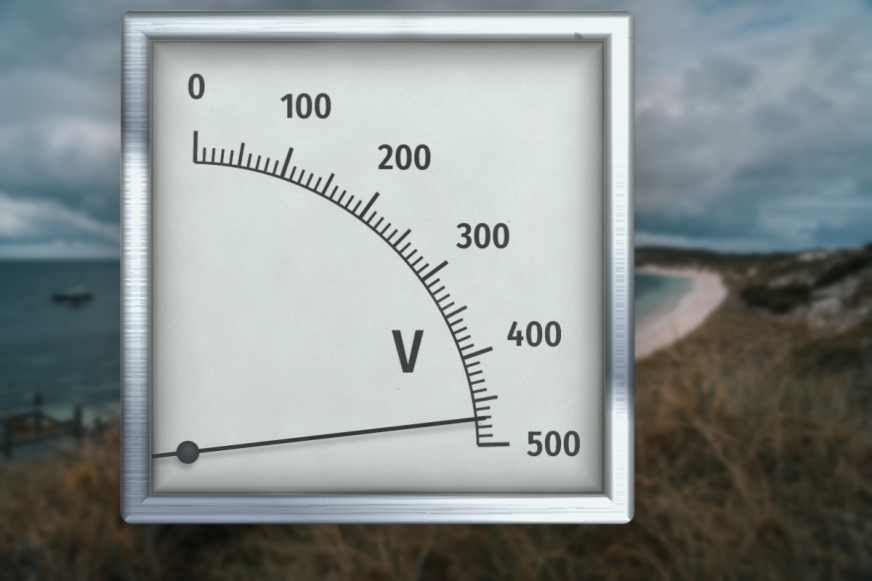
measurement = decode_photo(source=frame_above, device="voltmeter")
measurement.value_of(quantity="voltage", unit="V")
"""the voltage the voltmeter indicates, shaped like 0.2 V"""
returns 470 V
